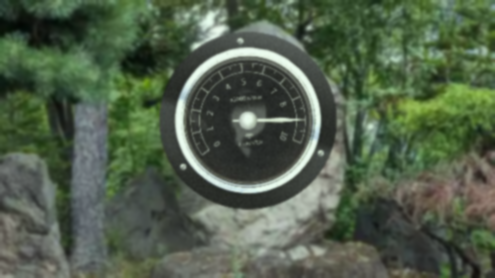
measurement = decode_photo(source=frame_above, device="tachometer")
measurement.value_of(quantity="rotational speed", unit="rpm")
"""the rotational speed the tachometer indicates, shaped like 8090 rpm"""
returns 9000 rpm
